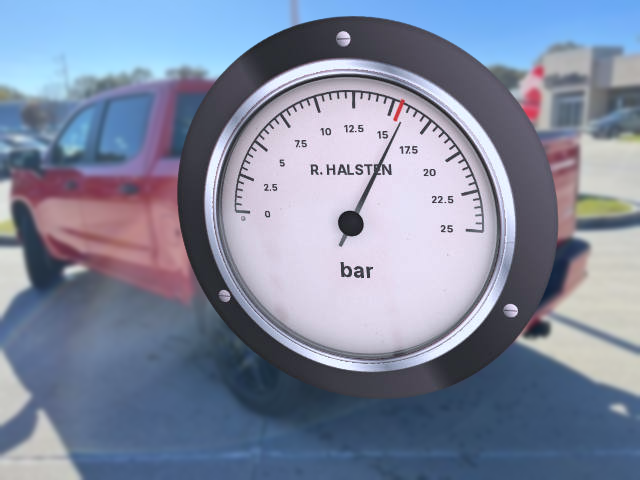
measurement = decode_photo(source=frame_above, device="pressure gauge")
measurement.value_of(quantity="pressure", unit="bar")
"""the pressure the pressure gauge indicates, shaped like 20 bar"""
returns 16 bar
